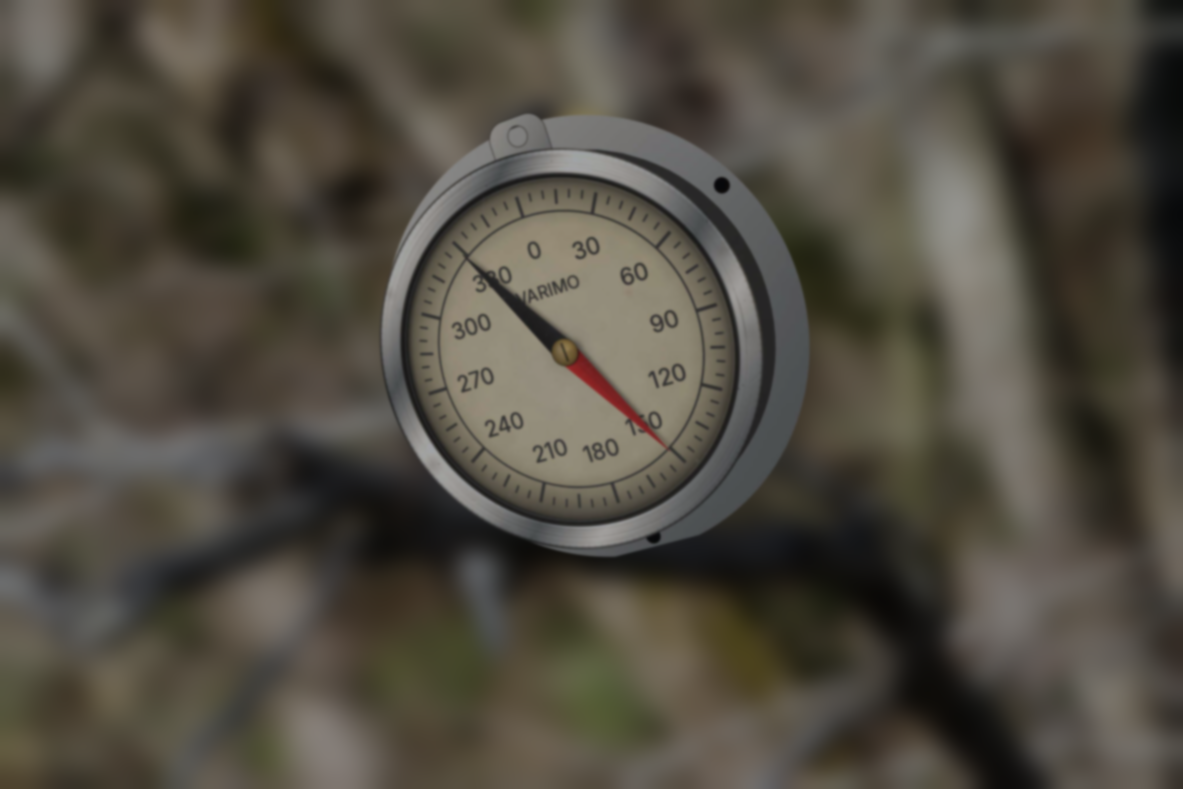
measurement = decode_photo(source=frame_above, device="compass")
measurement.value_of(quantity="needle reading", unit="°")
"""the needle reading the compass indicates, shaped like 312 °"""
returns 150 °
